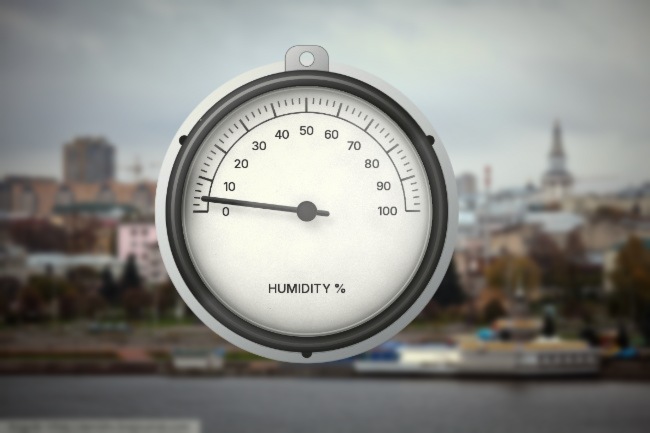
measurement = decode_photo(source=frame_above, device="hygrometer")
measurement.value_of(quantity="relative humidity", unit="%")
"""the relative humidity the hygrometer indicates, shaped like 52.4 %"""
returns 4 %
